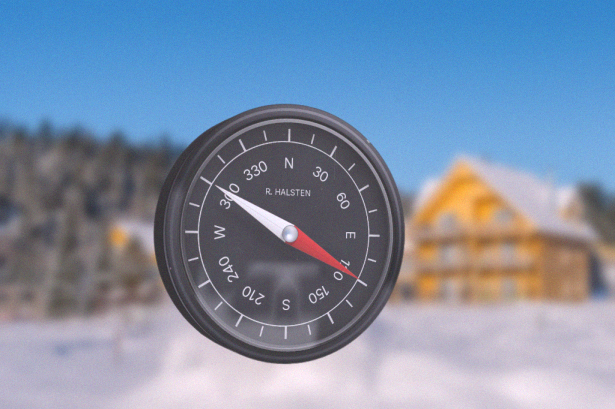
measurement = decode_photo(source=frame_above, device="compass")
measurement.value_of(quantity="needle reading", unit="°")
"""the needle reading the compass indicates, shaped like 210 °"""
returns 120 °
